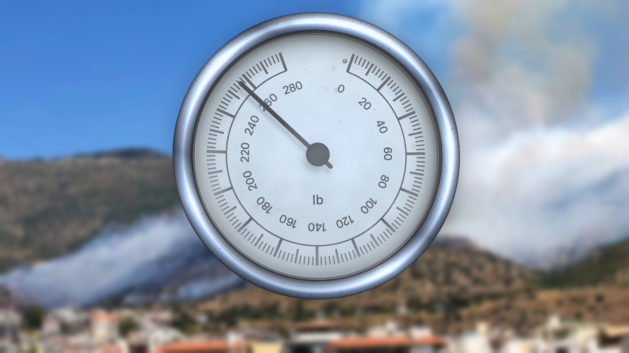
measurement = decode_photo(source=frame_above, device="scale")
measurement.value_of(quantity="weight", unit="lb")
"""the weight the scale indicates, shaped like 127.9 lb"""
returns 256 lb
